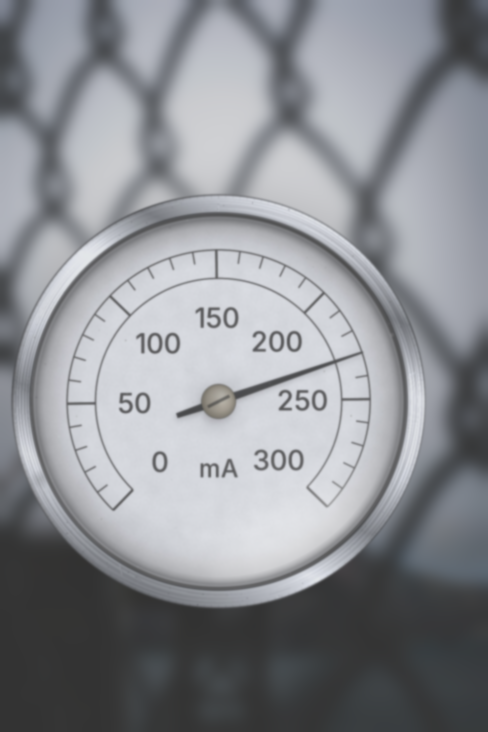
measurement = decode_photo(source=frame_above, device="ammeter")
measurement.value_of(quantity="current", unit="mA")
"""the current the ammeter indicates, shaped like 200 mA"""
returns 230 mA
